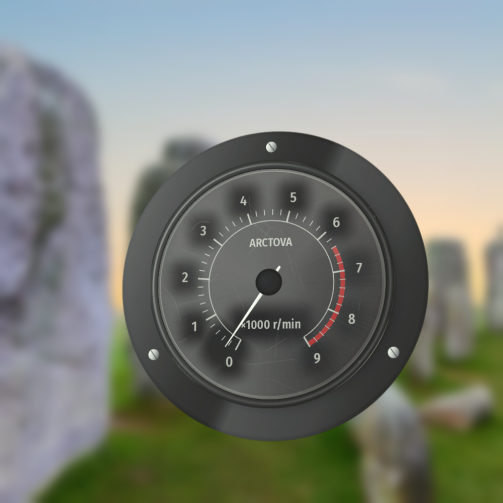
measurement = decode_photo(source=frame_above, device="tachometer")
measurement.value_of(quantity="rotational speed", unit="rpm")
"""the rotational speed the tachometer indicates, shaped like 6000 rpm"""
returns 200 rpm
